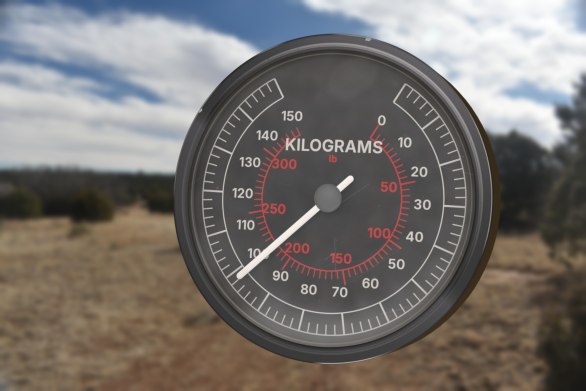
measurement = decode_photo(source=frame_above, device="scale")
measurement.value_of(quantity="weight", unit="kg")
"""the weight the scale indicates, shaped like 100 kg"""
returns 98 kg
